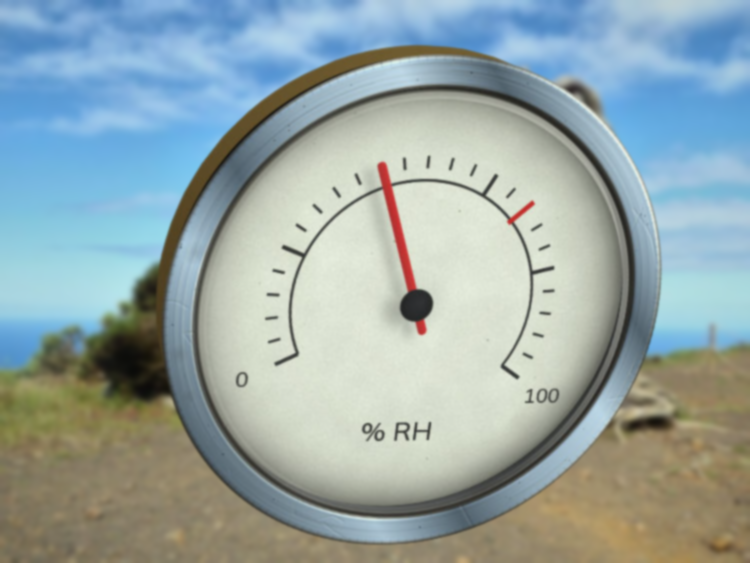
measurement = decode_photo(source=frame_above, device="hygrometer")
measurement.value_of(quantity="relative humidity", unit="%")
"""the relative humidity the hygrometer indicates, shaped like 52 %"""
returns 40 %
